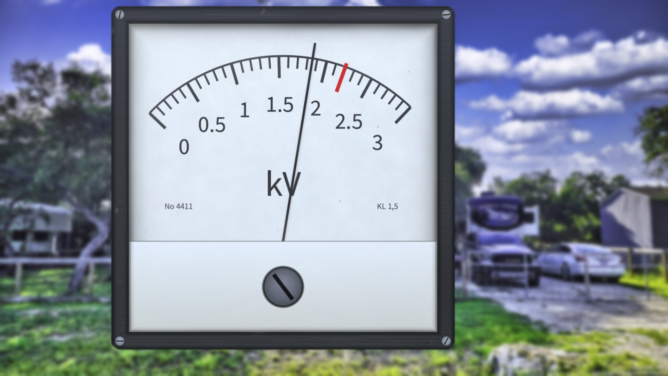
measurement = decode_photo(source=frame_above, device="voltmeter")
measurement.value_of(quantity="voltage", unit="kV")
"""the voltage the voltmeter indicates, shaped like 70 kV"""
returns 1.85 kV
